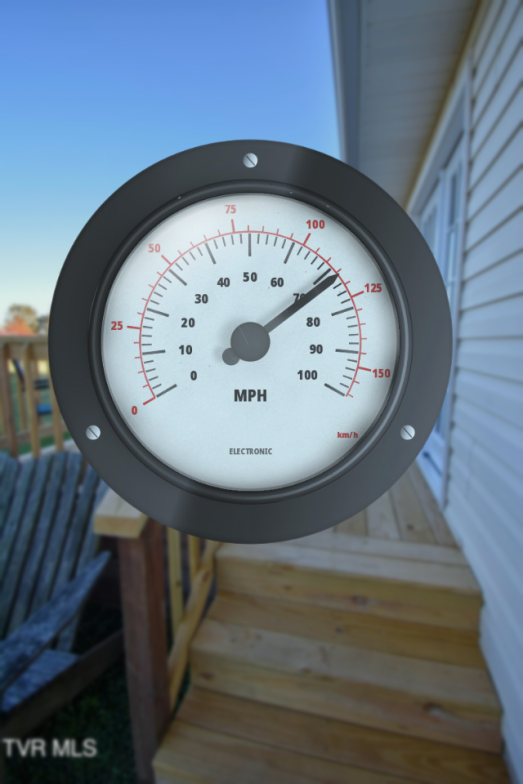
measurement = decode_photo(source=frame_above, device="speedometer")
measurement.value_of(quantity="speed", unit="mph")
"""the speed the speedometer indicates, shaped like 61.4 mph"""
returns 72 mph
